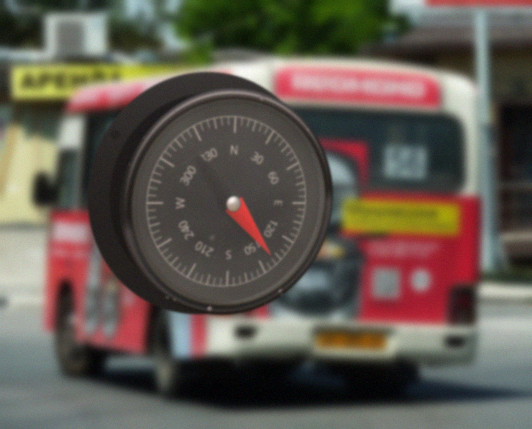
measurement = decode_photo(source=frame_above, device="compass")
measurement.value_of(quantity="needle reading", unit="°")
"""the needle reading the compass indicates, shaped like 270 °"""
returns 140 °
